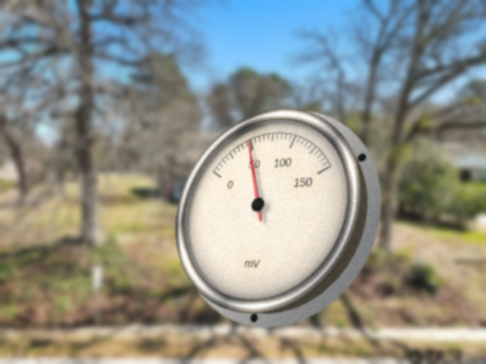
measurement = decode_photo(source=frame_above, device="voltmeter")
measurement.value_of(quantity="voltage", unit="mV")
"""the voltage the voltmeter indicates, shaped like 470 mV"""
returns 50 mV
